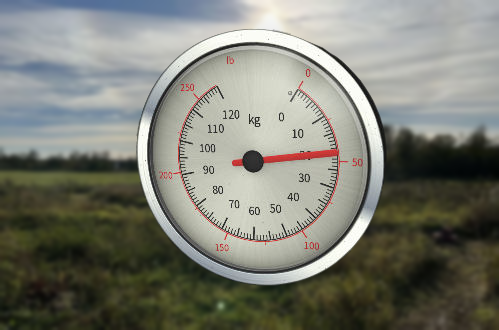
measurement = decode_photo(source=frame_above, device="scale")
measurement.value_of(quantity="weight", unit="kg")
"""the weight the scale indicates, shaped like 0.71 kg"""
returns 20 kg
